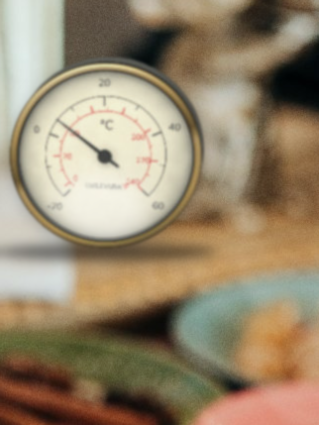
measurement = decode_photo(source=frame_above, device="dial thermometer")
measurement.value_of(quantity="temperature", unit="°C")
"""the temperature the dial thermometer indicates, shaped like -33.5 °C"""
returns 5 °C
